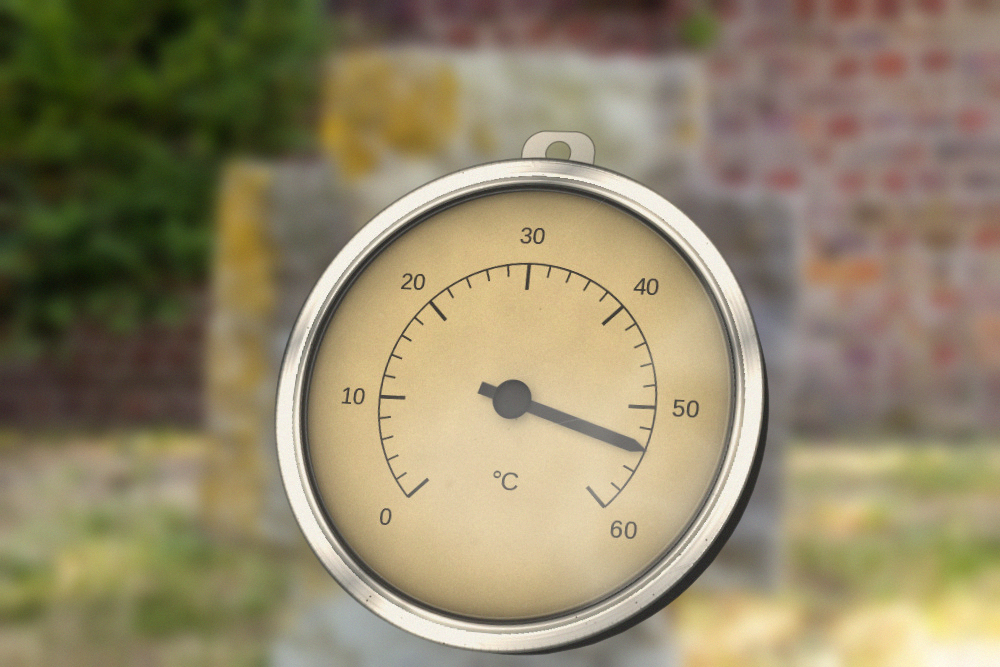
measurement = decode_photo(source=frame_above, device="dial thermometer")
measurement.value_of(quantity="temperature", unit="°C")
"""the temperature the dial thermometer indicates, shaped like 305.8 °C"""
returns 54 °C
